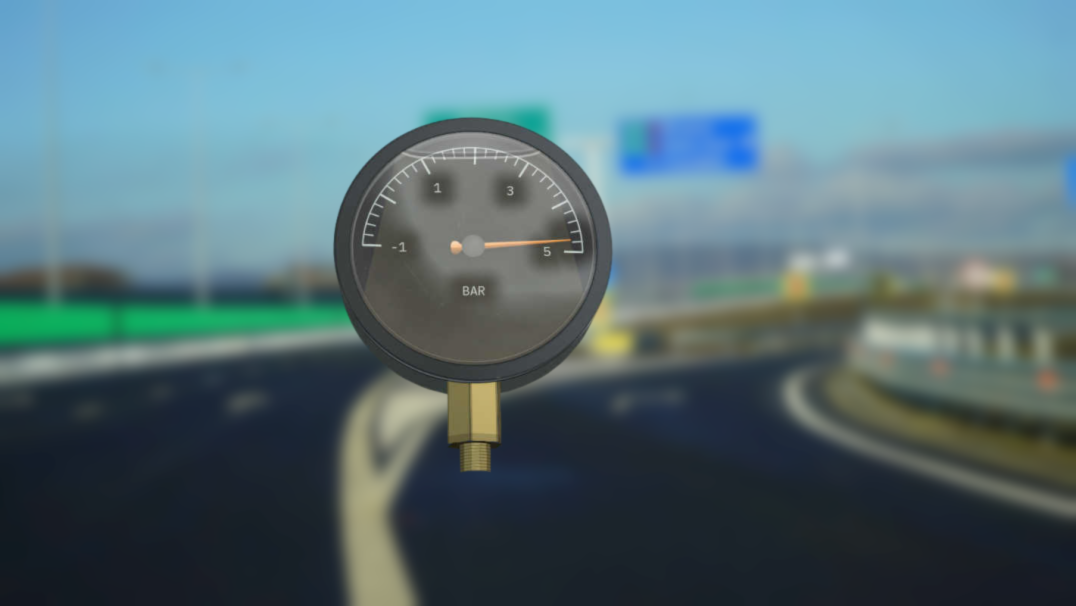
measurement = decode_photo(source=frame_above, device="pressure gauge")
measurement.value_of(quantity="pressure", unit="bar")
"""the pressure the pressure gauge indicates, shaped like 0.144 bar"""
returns 4.8 bar
